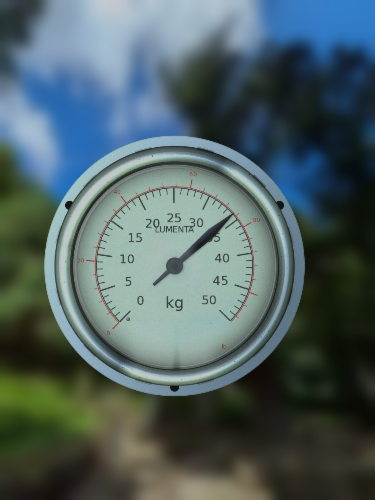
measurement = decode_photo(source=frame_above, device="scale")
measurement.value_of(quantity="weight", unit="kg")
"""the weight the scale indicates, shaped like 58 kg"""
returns 34 kg
